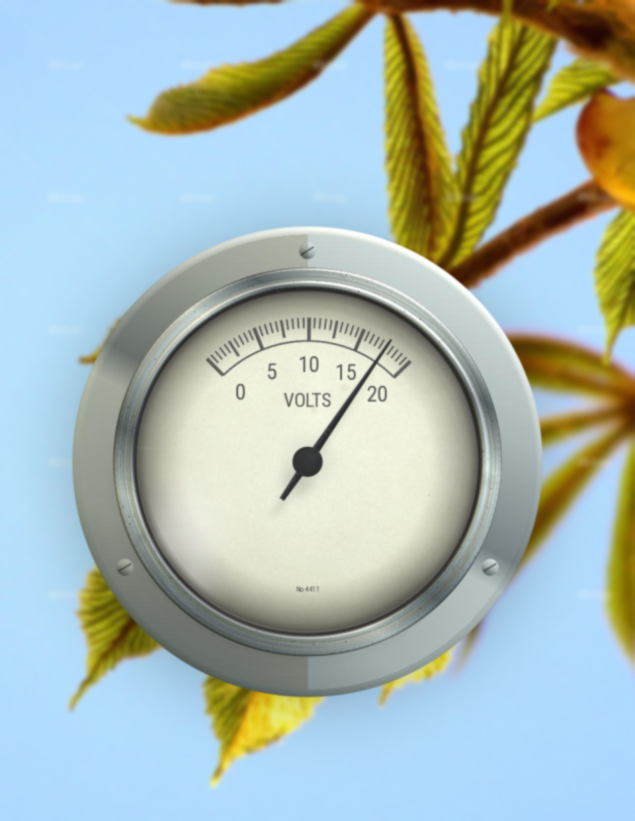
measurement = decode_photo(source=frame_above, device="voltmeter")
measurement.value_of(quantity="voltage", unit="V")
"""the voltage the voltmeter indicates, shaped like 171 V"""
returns 17.5 V
